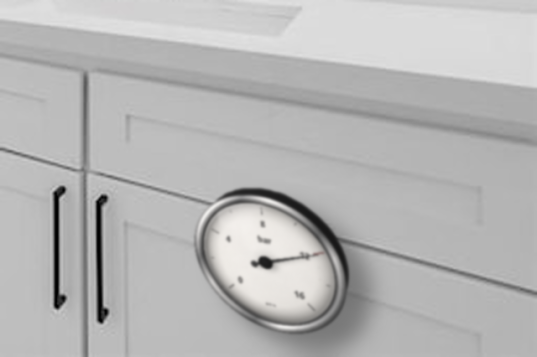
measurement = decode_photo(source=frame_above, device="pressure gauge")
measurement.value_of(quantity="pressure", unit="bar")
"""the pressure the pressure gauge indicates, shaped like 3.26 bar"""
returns 12 bar
